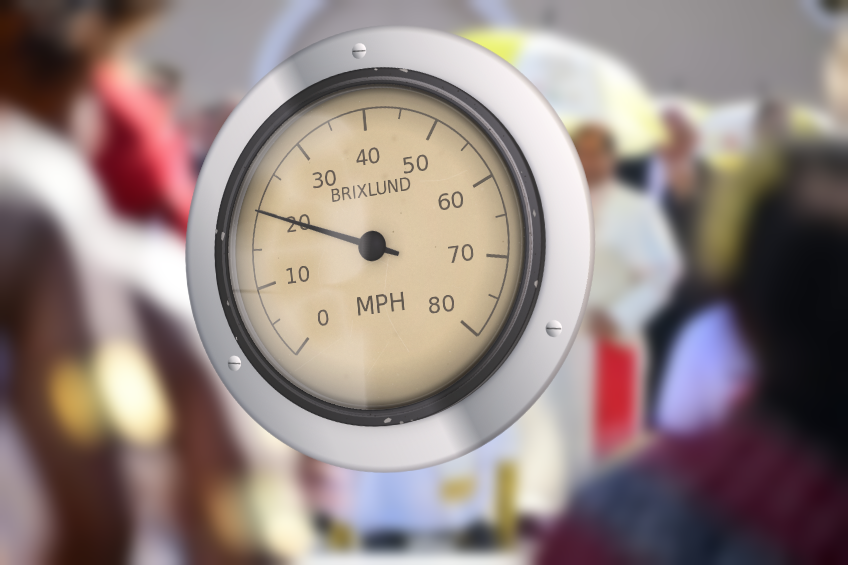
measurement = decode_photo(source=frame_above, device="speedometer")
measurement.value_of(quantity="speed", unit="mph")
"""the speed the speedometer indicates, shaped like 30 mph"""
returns 20 mph
